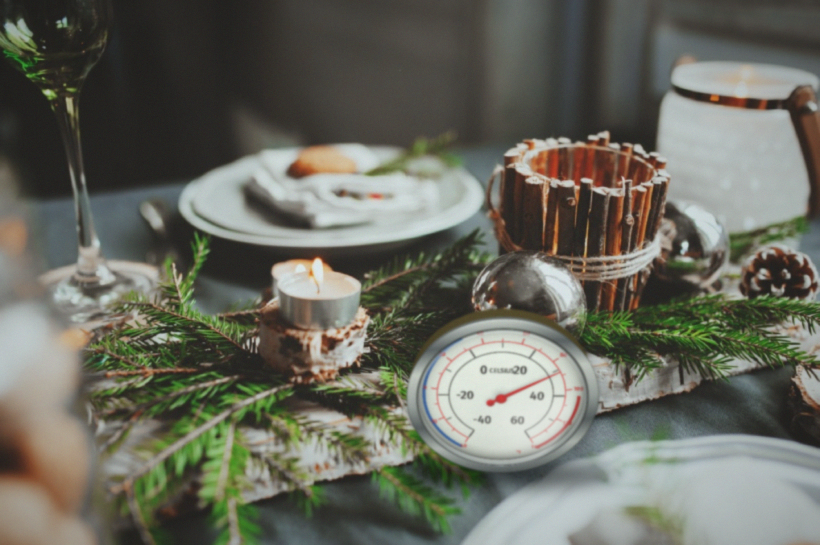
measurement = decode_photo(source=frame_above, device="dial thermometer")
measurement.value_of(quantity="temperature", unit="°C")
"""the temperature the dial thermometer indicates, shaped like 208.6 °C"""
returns 30 °C
